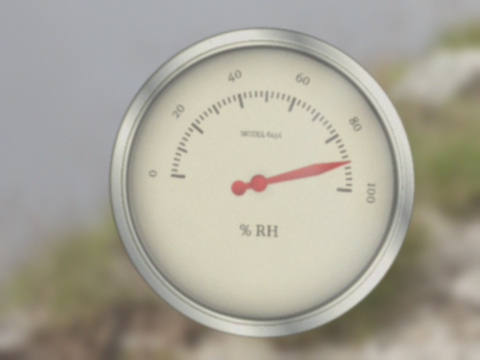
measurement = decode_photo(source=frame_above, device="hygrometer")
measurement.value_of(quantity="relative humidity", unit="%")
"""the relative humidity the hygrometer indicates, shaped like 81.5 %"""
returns 90 %
